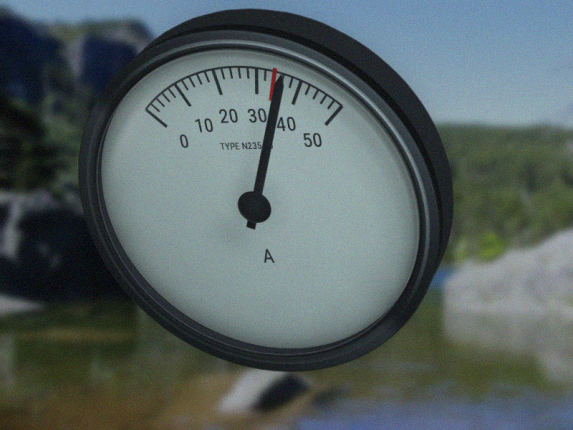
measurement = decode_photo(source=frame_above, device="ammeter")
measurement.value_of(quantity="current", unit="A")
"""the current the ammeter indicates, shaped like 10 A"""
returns 36 A
